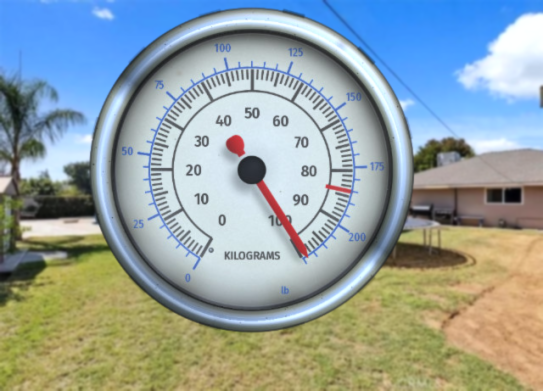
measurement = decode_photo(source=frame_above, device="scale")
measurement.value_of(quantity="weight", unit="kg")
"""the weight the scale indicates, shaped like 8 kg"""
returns 99 kg
